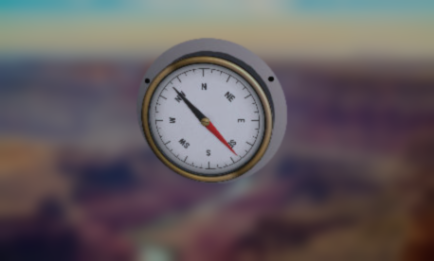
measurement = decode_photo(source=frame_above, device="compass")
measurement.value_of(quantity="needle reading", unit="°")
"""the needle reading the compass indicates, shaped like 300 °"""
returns 140 °
